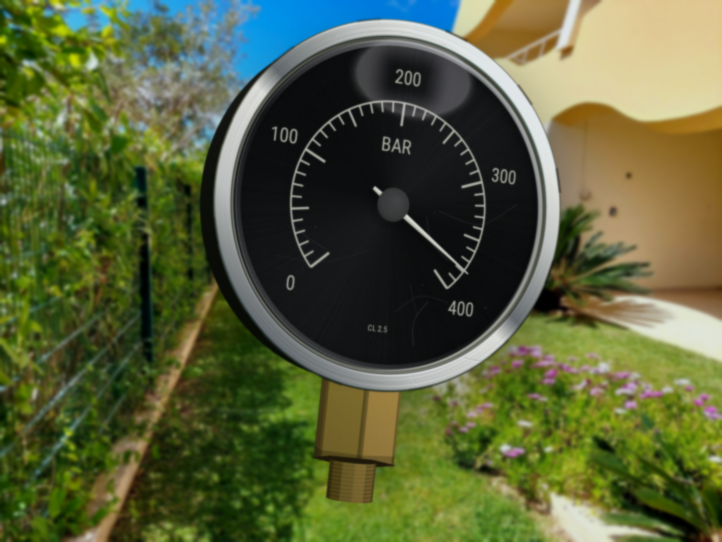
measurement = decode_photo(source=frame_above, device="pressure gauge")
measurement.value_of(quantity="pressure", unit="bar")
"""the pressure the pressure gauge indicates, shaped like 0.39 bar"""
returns 380 bar
